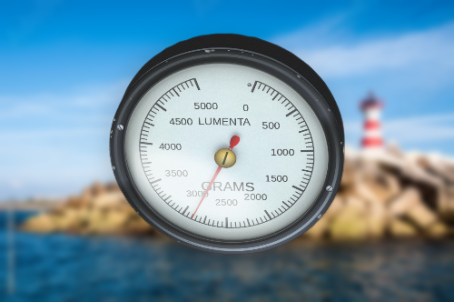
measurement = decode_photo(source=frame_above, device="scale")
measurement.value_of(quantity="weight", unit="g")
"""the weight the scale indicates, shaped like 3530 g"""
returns 2900 g
